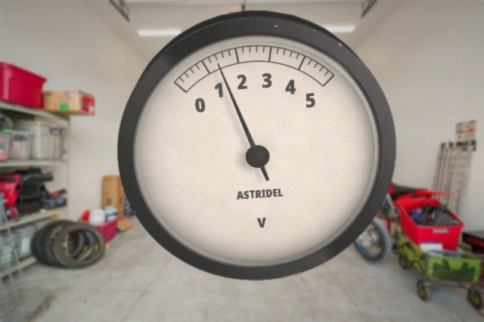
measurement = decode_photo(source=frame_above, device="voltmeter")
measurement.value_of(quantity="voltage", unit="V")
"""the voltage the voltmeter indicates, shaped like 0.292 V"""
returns 1.4 V
